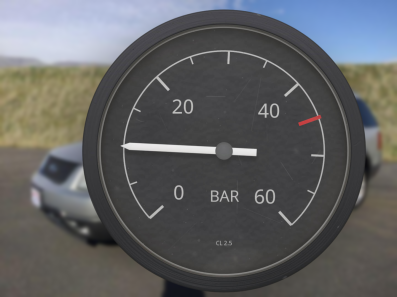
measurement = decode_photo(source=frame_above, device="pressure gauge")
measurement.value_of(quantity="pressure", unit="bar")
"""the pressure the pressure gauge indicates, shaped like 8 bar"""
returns 10 bar
